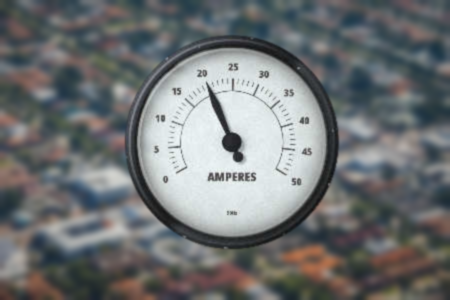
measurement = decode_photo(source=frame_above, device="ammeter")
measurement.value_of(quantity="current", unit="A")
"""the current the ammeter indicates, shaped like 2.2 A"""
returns 20 A
